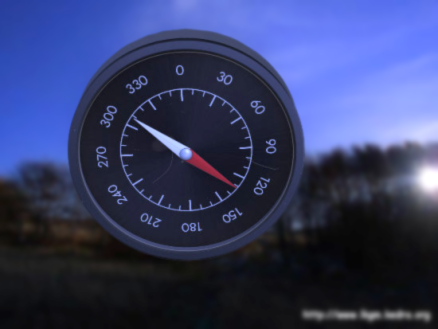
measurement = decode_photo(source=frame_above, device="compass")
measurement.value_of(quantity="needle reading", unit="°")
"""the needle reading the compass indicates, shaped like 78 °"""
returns 130 °
